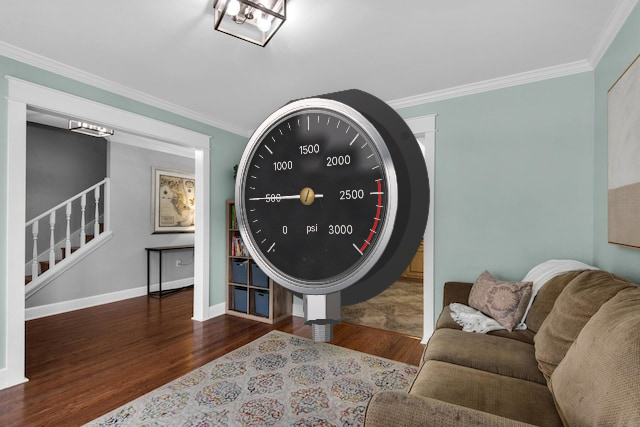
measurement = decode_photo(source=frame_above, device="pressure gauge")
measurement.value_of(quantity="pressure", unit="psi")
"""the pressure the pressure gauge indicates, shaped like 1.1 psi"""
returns 500 psi
